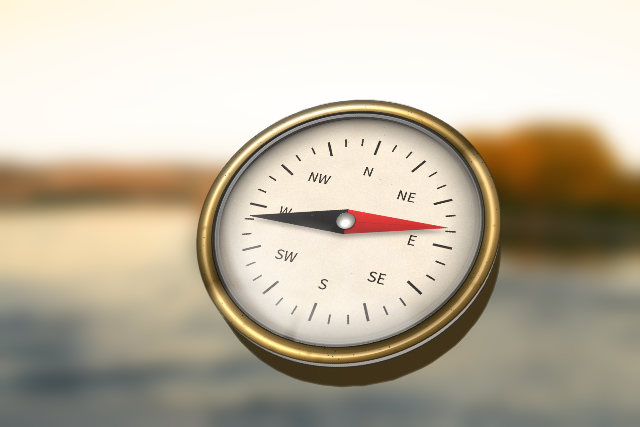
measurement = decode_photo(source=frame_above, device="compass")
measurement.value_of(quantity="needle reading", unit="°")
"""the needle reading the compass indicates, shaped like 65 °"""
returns 80 °
